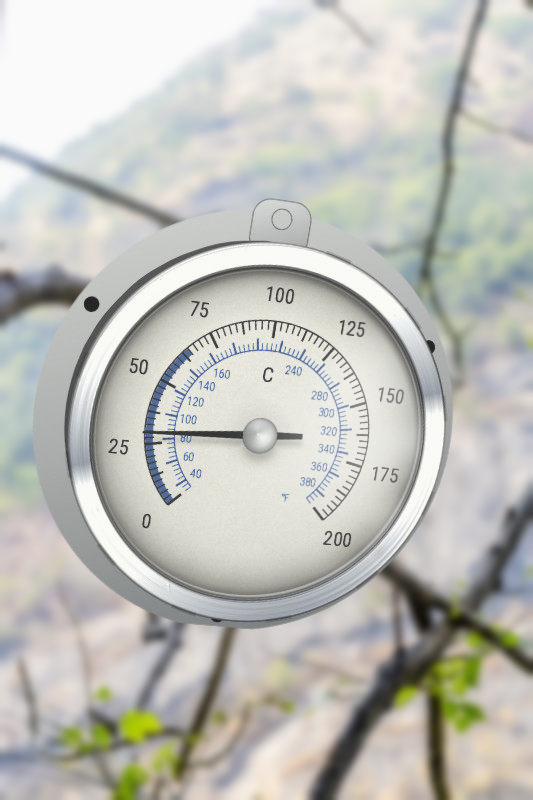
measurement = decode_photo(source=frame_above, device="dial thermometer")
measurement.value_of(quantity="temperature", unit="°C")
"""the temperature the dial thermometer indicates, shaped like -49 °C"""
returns 30 °C
